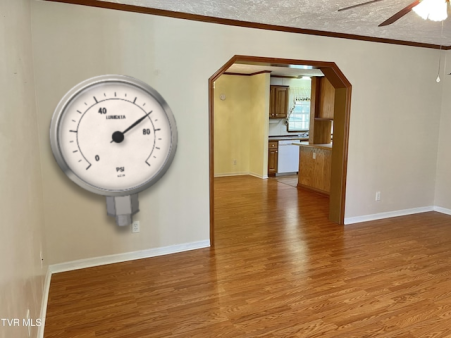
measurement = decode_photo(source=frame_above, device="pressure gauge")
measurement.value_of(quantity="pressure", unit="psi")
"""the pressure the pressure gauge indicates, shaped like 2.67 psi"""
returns 70 psi
